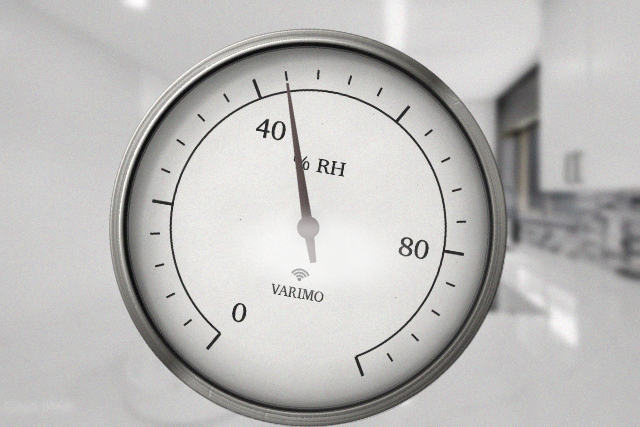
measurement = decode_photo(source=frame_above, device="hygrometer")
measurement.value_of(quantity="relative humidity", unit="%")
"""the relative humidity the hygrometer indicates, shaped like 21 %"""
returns 44 %
